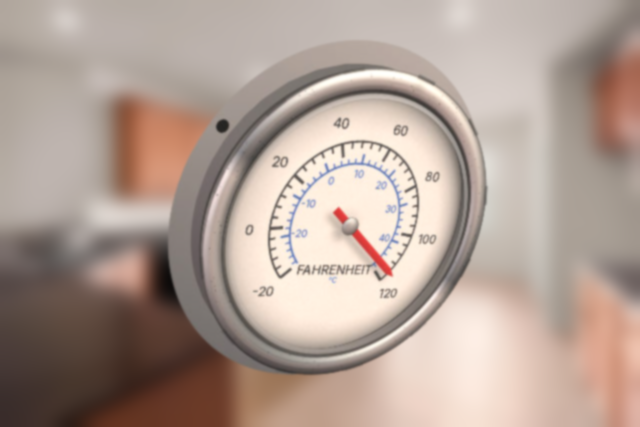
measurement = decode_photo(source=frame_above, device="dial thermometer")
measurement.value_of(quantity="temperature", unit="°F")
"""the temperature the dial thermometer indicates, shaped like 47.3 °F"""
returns 116 °F
